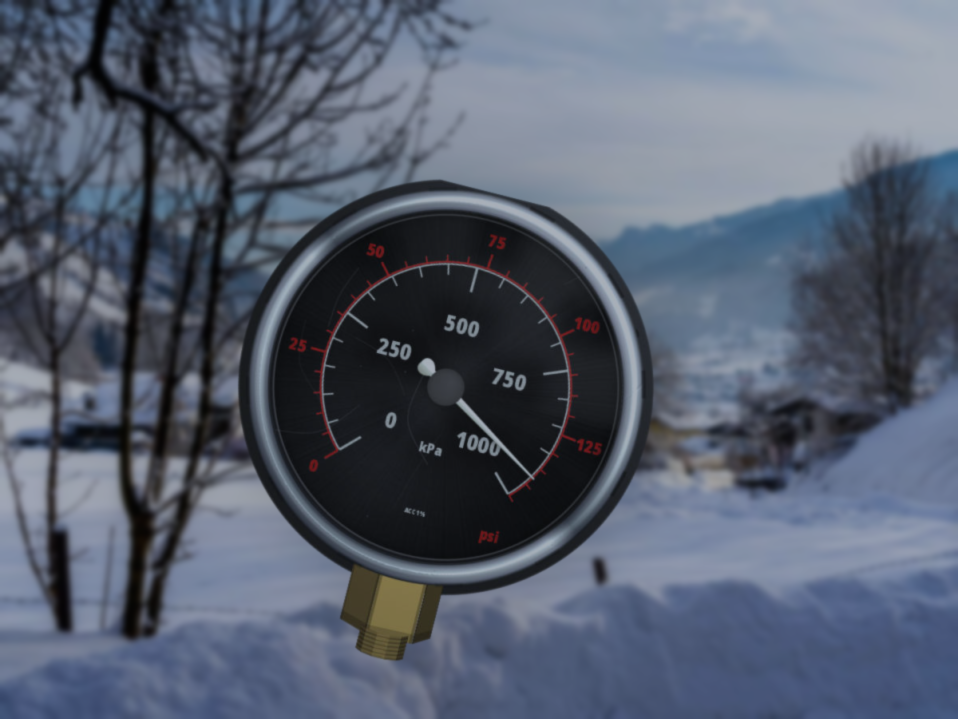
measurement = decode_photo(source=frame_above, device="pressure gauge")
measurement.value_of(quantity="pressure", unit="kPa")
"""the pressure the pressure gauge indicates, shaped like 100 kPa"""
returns 950 kPa
